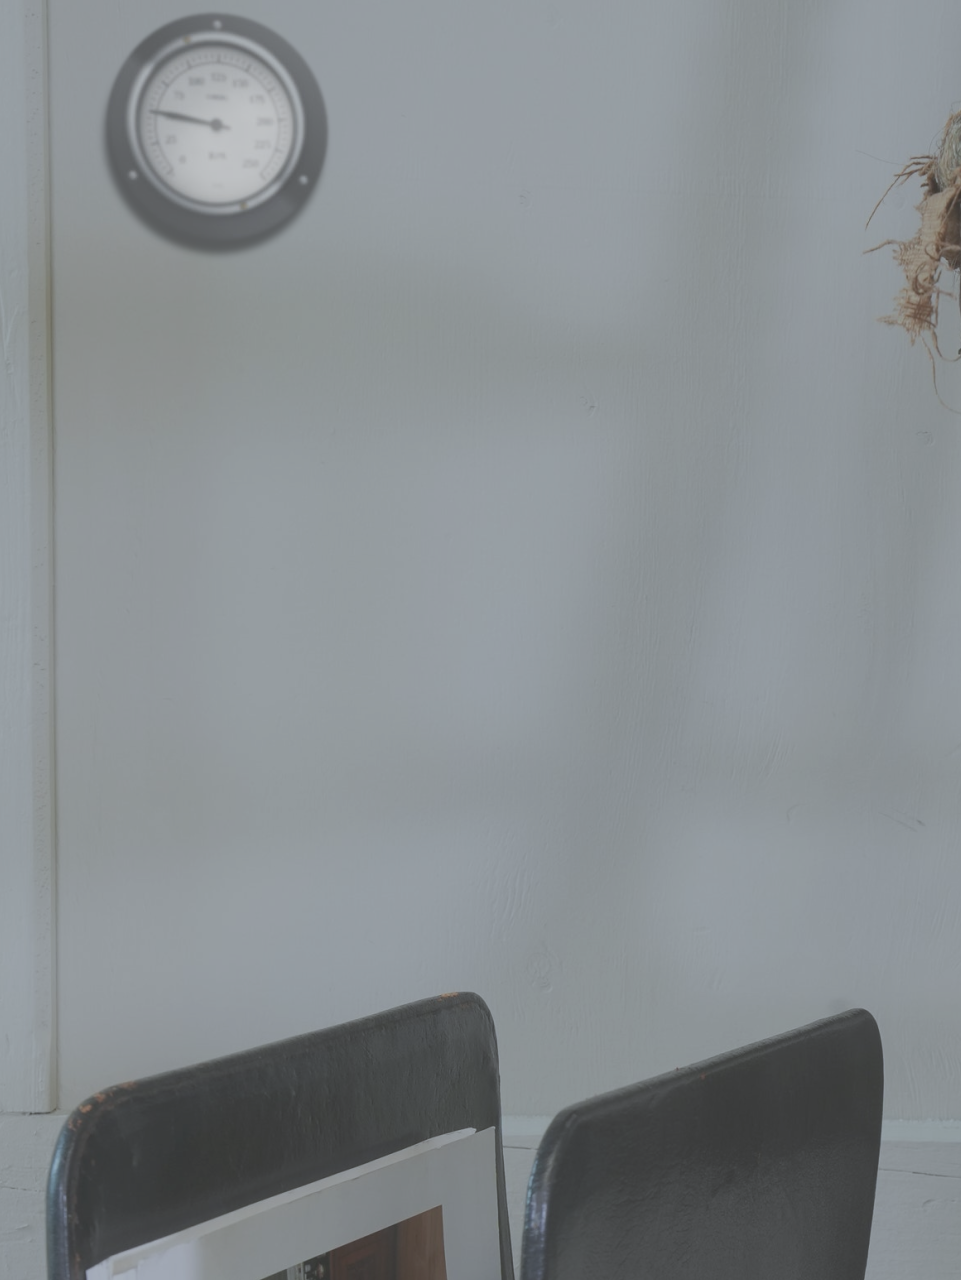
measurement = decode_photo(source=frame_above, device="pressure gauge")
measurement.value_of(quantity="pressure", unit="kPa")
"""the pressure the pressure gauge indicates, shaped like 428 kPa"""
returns 50 kPa
